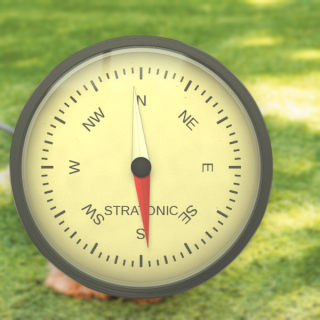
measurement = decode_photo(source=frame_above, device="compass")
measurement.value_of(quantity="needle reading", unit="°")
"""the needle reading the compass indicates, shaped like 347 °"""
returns 175 °
